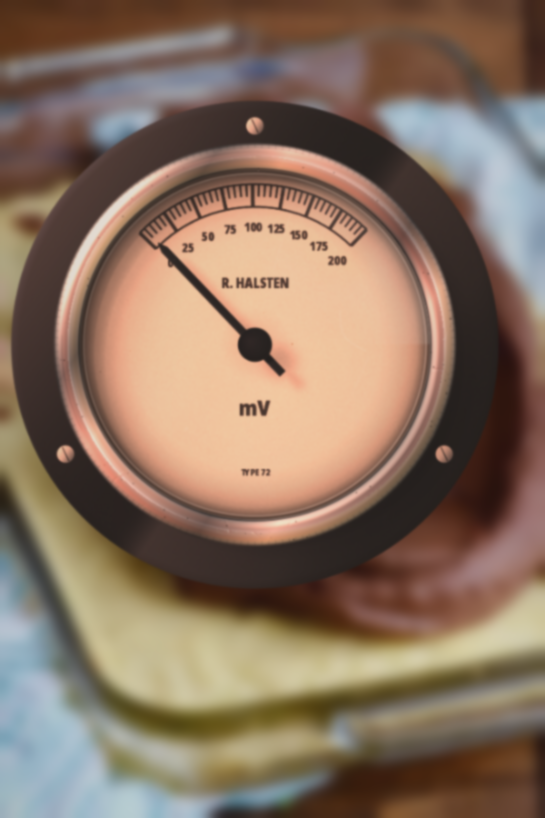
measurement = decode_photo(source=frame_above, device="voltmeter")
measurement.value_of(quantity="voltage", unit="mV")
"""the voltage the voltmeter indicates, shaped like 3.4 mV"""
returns 5 mV
